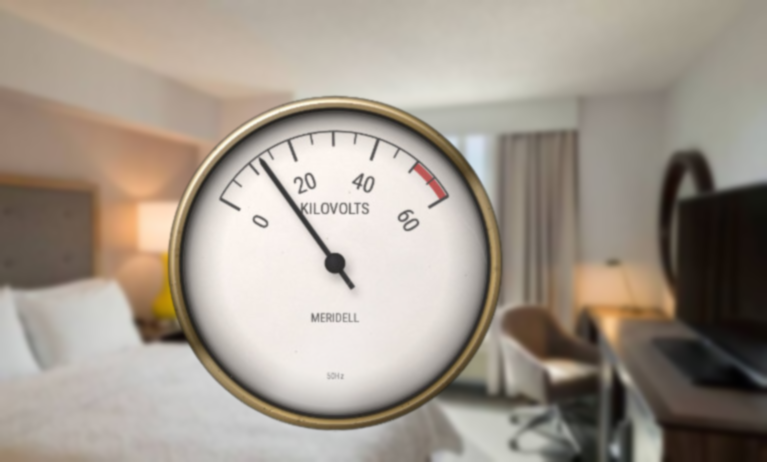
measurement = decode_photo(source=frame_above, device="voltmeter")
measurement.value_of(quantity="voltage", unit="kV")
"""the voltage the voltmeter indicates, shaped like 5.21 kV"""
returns 12.5 kV
